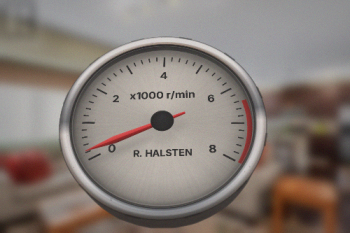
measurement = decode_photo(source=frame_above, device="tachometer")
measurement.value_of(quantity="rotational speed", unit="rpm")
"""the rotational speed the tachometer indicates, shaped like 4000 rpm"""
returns 200 rpm
